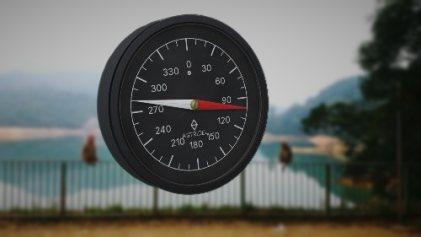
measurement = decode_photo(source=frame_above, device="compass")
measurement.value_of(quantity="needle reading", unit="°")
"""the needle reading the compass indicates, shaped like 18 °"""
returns 100 °
